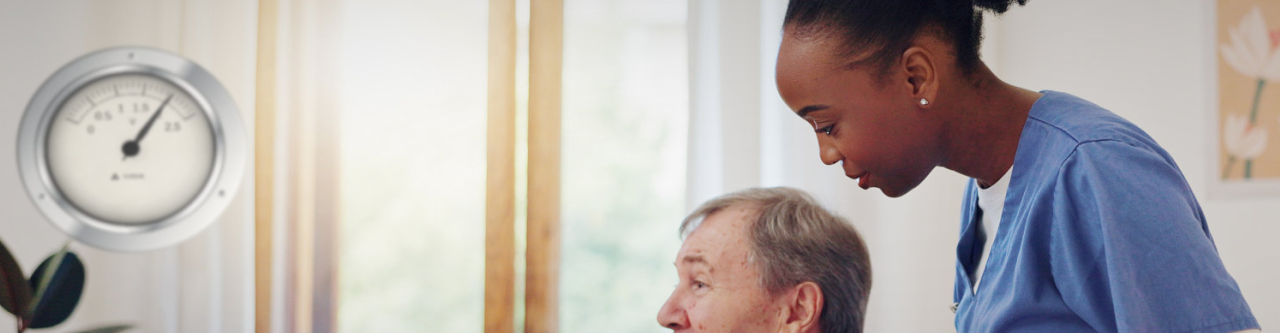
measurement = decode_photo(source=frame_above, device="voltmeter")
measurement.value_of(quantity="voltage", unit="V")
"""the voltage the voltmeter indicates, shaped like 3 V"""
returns 2 V
